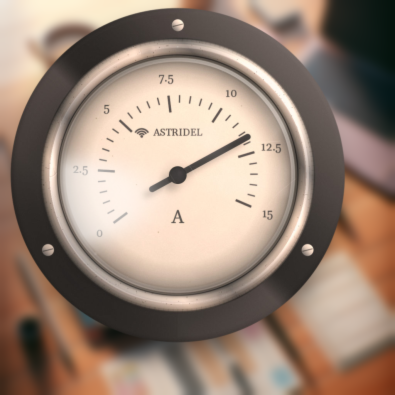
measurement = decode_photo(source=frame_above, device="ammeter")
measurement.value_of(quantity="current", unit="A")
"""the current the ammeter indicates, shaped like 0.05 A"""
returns 11.75 A
